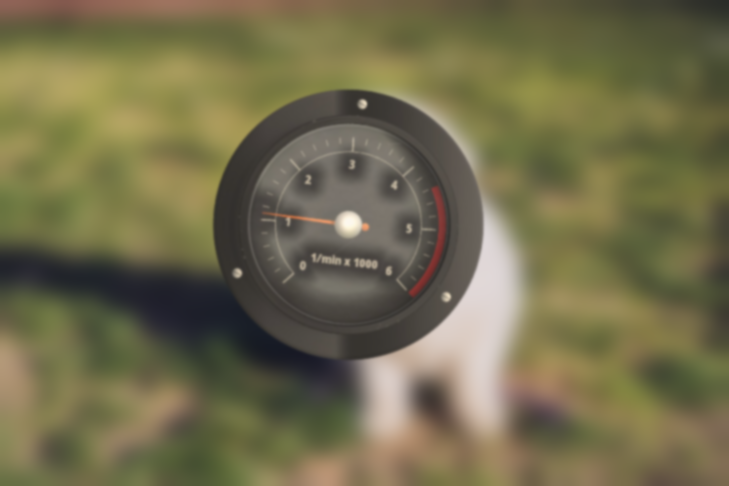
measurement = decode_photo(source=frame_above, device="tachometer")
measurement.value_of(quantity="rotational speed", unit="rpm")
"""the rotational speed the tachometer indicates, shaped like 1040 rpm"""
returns 1100 rpm
